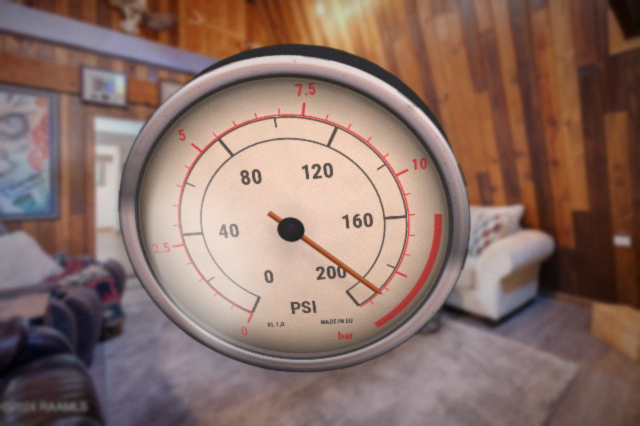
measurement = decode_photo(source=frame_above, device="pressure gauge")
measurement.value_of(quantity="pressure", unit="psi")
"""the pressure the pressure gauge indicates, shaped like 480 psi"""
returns 190 psi
